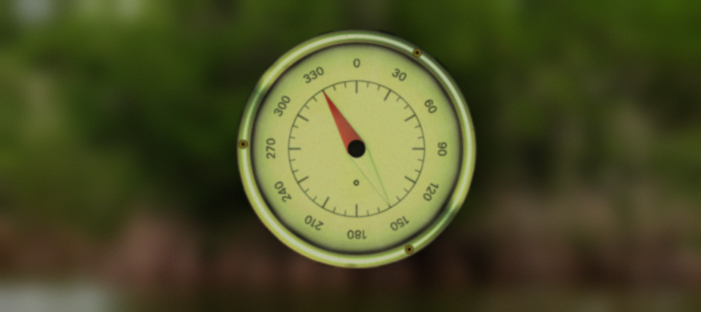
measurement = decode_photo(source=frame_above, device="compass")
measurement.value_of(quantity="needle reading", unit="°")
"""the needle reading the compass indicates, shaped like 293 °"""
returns 330 °
